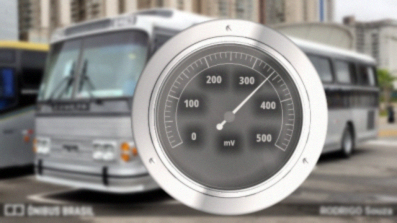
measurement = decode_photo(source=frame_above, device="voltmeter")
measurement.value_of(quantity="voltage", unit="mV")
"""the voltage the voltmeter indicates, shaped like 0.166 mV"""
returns 340 mV
